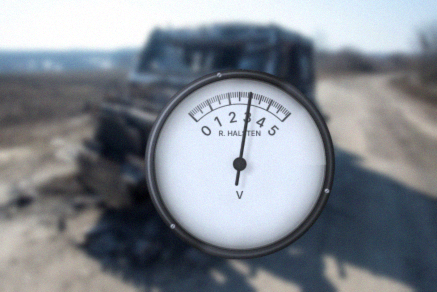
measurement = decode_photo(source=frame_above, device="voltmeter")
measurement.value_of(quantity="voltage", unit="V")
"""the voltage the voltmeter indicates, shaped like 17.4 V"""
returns 3 V
